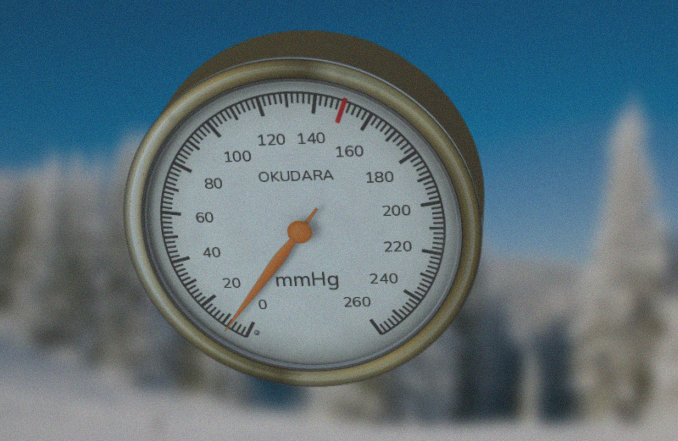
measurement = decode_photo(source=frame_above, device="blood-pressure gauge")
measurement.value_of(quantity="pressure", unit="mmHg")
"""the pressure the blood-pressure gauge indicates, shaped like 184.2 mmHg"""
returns 8 mmHg
